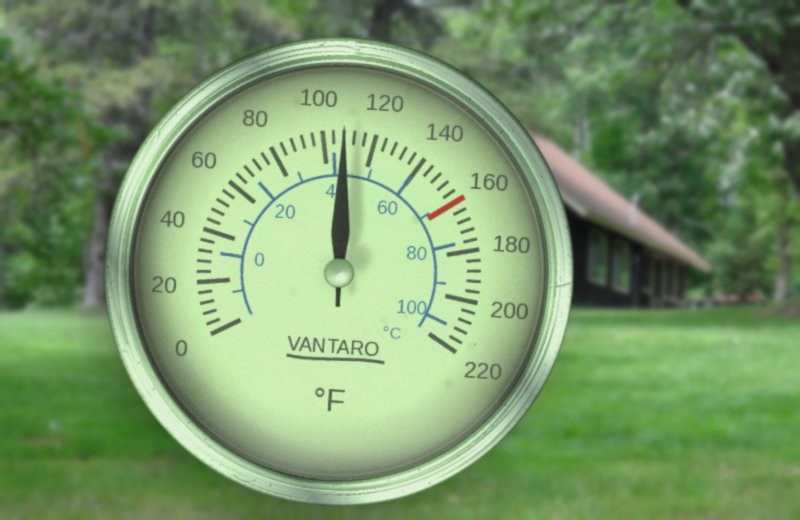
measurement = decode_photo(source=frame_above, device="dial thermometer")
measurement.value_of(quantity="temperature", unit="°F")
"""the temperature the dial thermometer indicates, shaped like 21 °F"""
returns 108 °F
